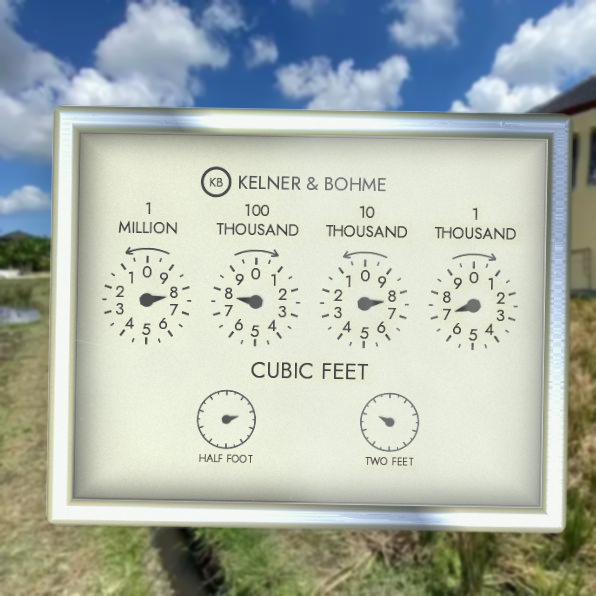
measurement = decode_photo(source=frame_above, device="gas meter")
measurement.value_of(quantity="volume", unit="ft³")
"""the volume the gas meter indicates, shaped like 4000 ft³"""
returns 777700 ft³
